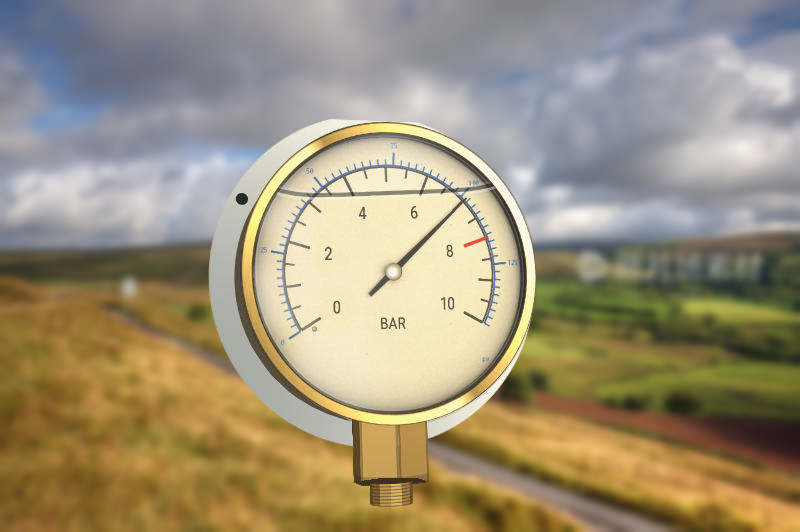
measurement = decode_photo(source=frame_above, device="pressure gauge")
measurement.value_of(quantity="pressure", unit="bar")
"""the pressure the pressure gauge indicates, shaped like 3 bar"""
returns 7 bar
